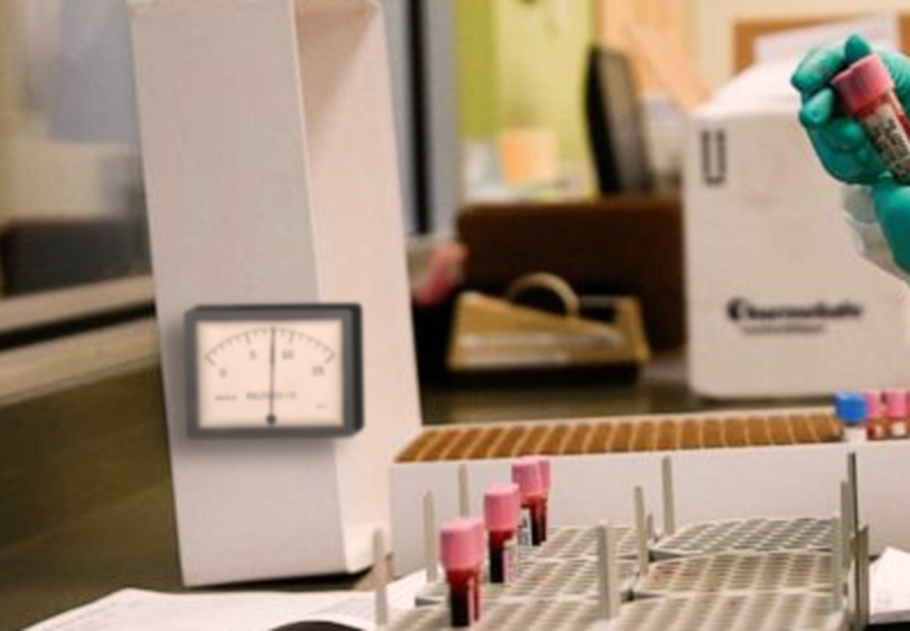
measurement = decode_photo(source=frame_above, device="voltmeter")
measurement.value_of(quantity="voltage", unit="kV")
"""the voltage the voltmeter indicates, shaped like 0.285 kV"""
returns 8 kV
